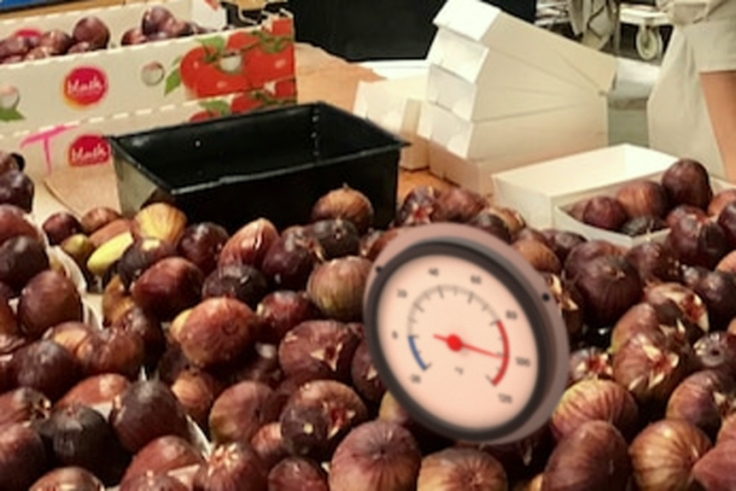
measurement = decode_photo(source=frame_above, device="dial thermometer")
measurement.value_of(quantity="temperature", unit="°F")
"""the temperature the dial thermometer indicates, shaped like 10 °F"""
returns 100 °F
